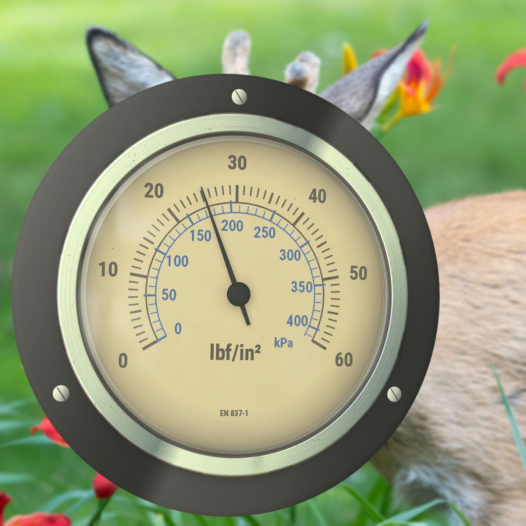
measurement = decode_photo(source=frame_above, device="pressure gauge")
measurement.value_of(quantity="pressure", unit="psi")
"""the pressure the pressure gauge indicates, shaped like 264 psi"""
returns 25 psi
